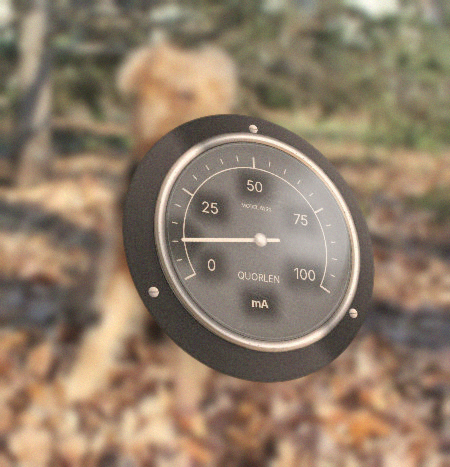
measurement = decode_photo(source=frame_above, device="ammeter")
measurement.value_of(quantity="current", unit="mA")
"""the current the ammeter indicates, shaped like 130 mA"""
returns 10 mA
